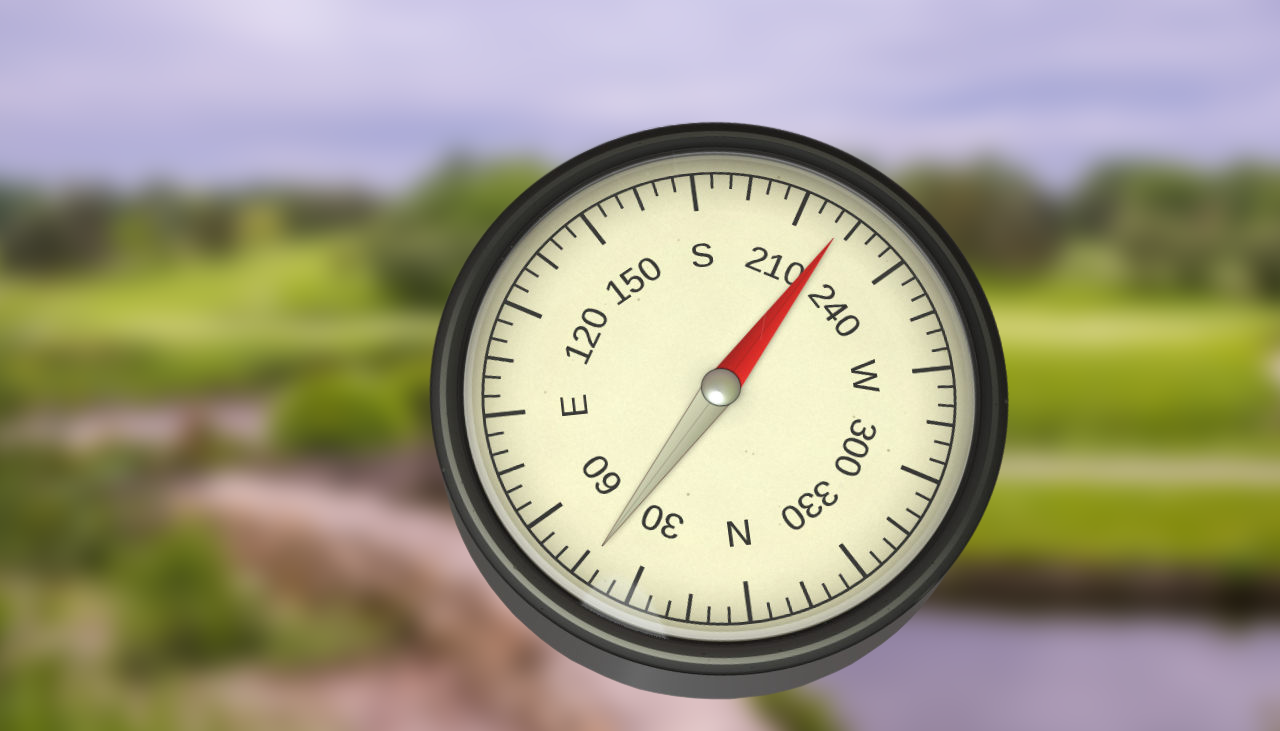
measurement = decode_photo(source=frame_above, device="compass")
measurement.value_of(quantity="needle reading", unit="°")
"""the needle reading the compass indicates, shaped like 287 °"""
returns 222.5 °
